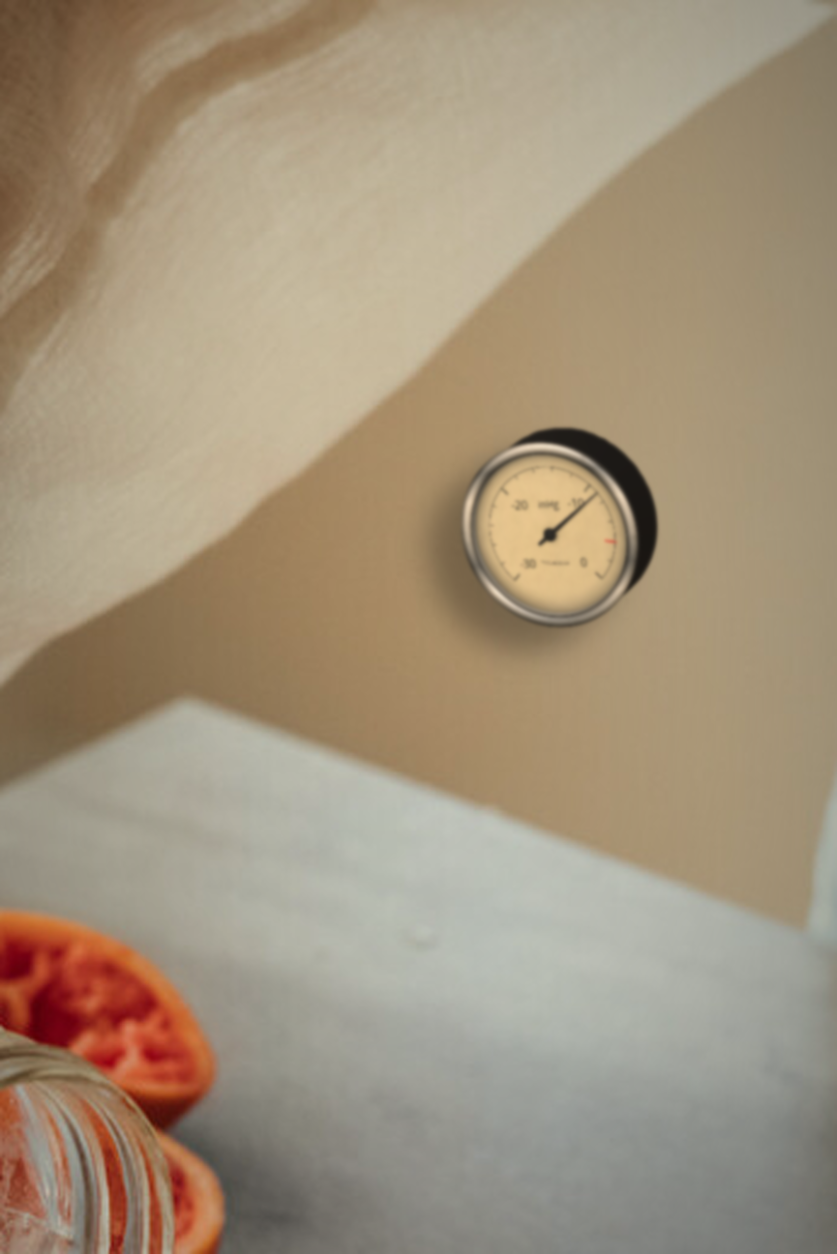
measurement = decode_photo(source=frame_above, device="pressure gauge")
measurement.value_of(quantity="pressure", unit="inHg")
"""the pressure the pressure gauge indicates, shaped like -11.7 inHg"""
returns -9 inHg
